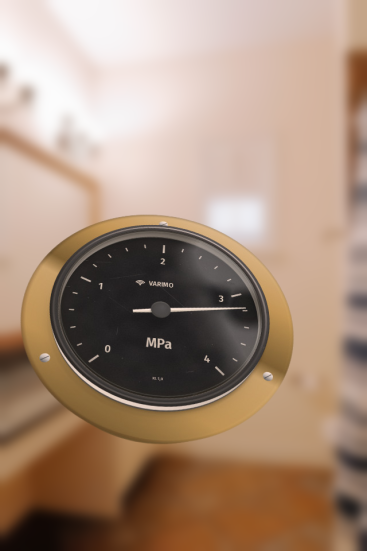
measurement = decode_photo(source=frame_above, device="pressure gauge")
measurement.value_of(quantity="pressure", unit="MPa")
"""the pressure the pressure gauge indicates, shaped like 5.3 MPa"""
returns 3.2 MPa
